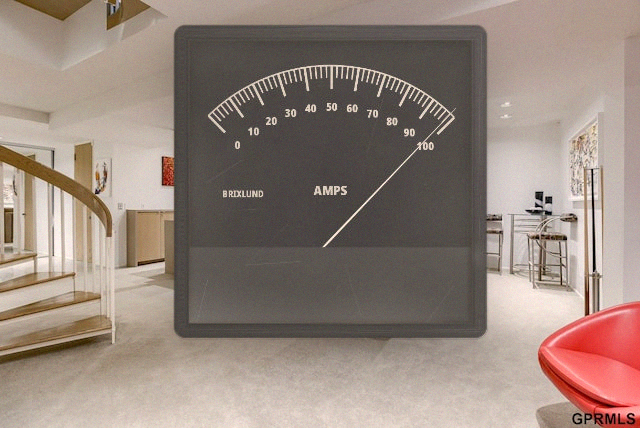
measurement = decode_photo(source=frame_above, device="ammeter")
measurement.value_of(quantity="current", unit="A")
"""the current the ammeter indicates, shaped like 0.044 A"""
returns 98 A
